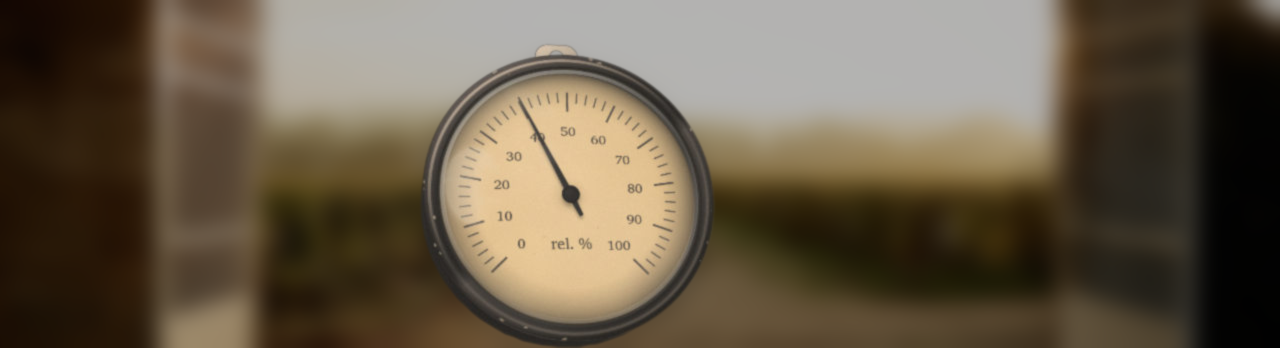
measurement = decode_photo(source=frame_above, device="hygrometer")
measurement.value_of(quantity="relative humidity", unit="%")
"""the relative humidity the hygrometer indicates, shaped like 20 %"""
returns 40 %
